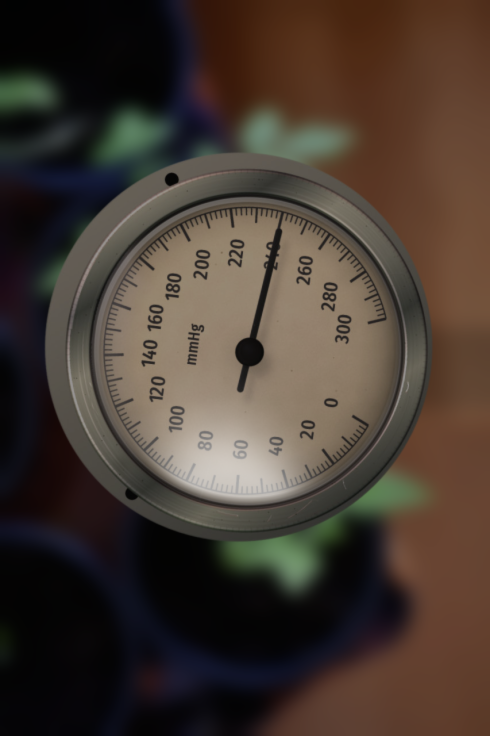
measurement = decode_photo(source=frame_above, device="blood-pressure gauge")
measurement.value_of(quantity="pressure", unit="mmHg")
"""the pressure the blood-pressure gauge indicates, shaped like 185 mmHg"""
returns 240 mmHg
